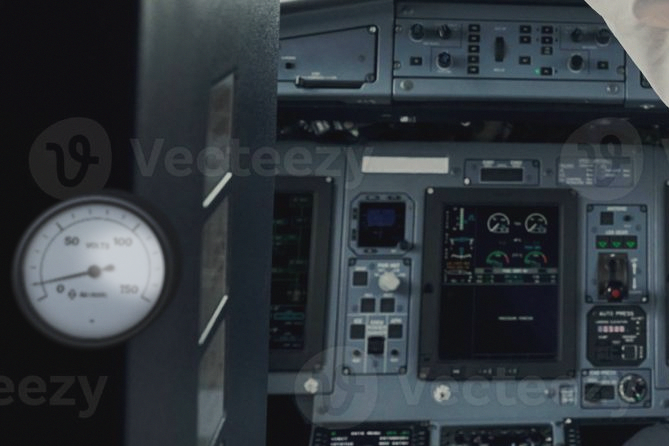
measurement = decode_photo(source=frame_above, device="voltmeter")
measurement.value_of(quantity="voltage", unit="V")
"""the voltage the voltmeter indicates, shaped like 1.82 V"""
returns 10 V
